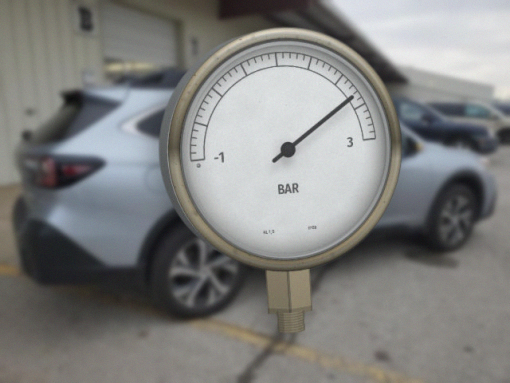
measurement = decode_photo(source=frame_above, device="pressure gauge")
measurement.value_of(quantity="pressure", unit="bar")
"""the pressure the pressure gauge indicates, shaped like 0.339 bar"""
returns 2.3 bar
